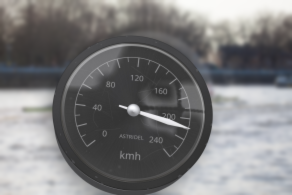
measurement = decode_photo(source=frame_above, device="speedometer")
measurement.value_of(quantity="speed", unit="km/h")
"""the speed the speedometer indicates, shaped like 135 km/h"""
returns 210 km/h
